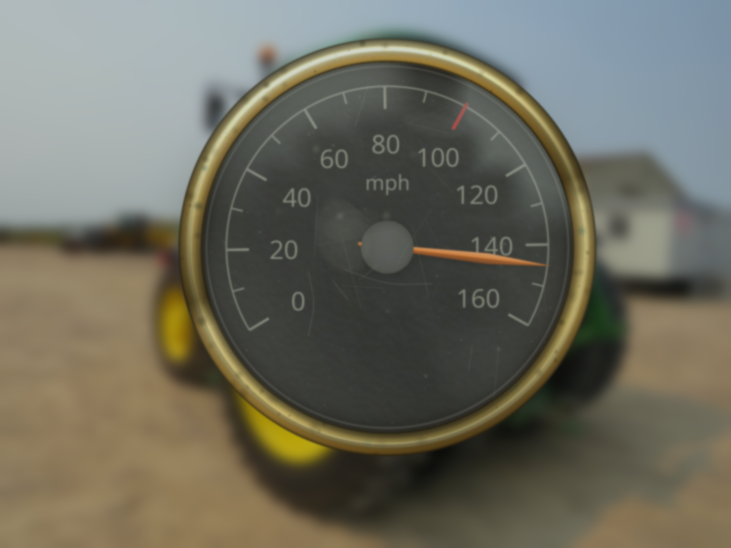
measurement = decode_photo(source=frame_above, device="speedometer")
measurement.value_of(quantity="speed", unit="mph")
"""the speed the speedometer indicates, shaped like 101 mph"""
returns 145 mph
